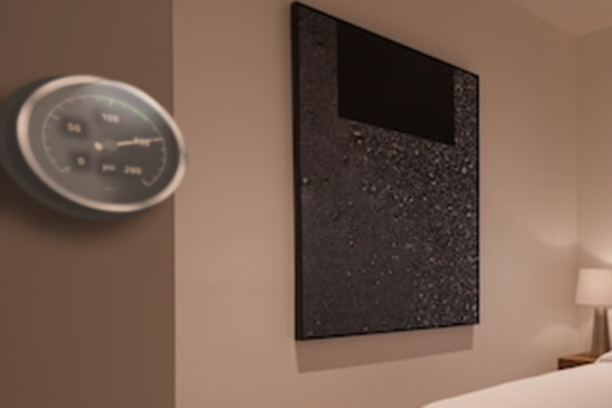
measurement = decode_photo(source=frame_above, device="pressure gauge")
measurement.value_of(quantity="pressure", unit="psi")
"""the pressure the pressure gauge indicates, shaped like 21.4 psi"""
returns 150 psi
